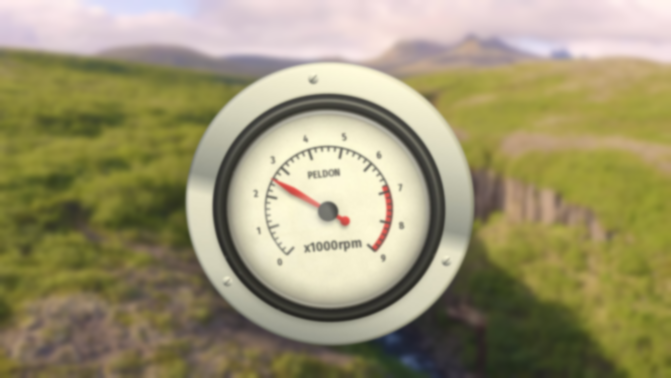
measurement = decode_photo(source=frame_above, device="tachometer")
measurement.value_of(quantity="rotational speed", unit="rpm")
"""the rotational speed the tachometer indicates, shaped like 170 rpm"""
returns 2600 rpm
